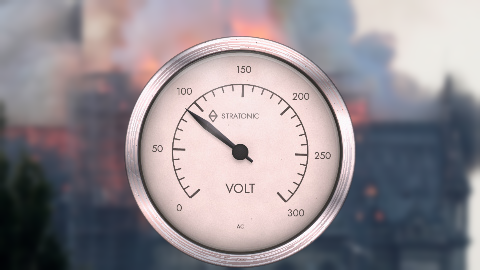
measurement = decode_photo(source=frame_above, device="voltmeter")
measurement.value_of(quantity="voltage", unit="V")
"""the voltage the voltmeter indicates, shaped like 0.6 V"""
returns 90 V
